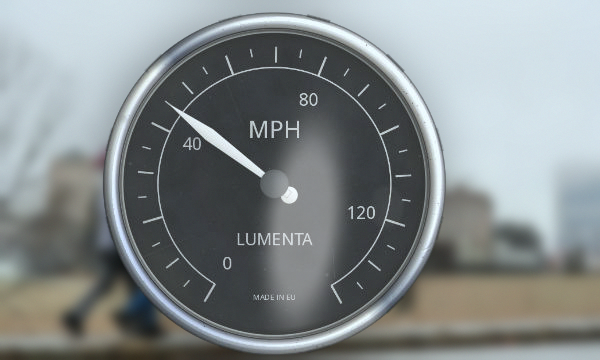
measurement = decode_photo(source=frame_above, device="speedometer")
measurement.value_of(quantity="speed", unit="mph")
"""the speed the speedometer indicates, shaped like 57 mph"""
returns 45 mph
